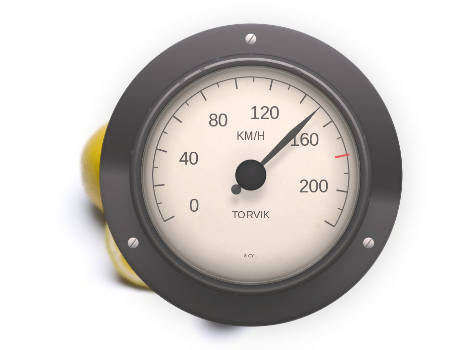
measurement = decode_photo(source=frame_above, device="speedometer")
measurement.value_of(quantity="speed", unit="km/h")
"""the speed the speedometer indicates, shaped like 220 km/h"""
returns 150 km/h
